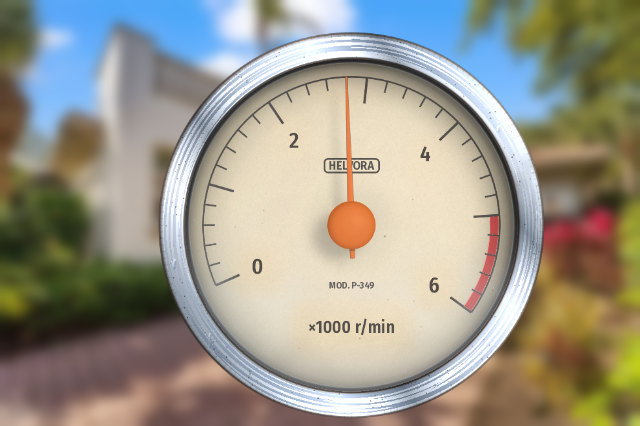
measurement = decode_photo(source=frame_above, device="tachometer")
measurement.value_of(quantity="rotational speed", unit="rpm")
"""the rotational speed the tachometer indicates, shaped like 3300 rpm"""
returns 2800 rpm
